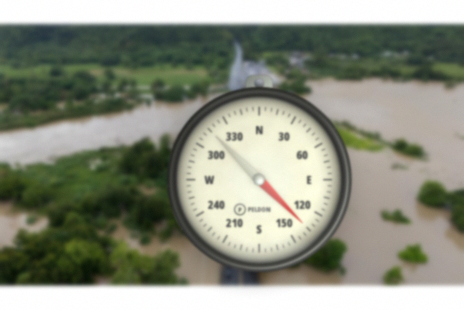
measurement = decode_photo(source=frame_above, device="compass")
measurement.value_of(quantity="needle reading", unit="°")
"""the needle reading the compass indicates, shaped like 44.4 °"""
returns 135 °
